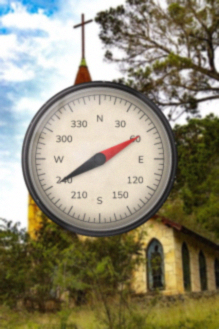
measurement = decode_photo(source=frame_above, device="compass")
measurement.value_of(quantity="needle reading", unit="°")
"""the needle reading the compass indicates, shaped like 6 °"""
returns 60 °
